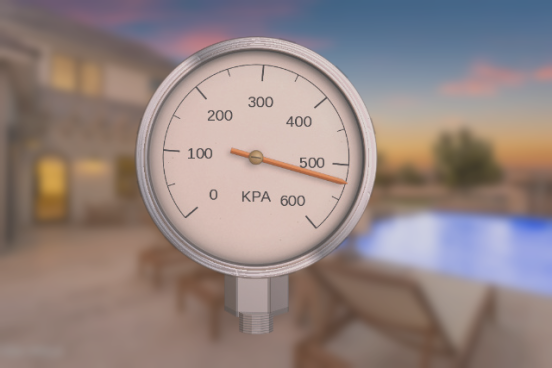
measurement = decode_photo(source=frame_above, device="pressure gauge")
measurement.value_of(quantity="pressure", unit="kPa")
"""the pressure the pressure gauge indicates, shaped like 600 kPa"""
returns 525 kPa
